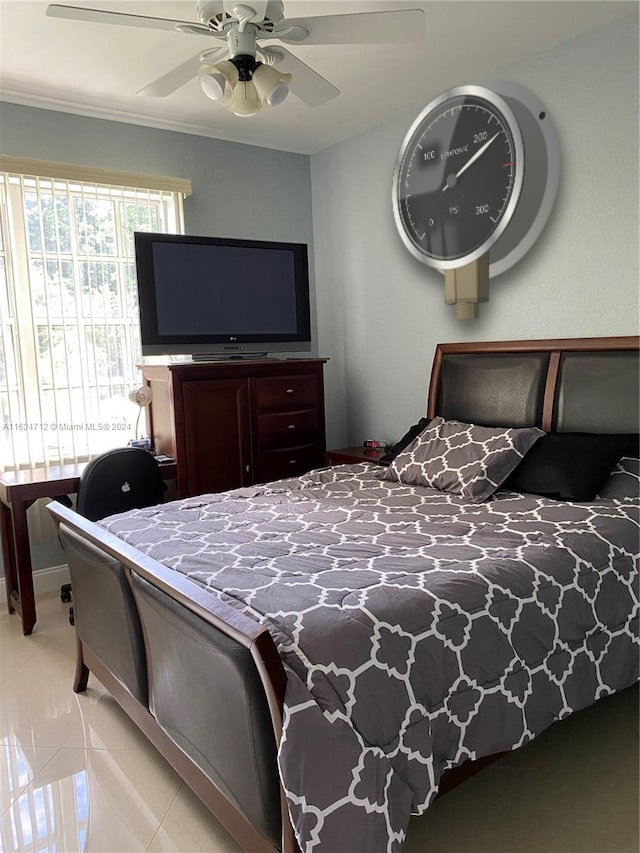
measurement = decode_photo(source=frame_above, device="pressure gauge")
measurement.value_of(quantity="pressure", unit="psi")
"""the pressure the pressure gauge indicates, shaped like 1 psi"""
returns 220 psi
